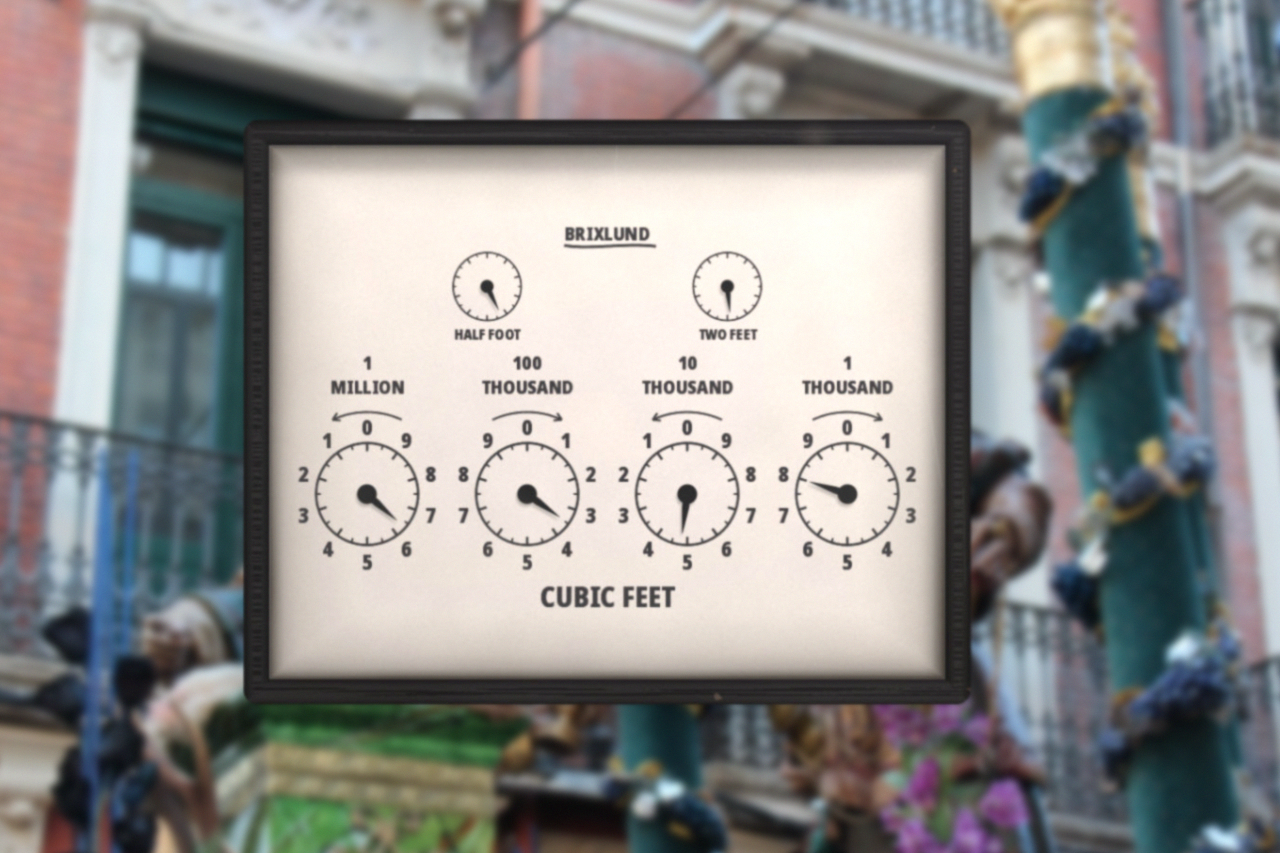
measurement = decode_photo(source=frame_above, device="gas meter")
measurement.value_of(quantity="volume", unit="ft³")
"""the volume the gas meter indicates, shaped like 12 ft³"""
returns 634800 ft³
